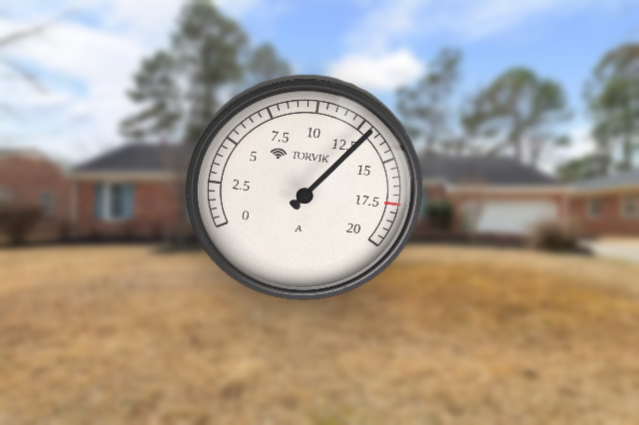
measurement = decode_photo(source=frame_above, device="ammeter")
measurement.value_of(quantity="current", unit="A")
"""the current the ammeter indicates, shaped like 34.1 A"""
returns 13 A
